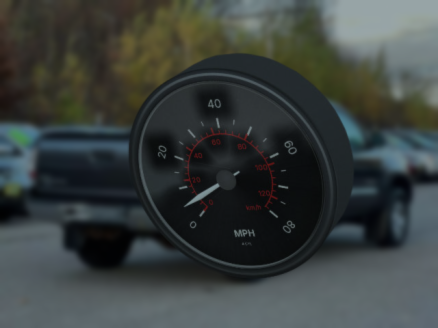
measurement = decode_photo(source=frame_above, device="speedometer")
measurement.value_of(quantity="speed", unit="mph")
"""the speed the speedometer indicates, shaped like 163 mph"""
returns 5 mph
